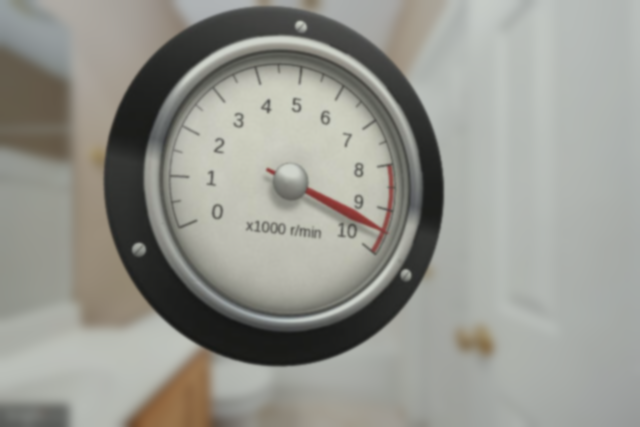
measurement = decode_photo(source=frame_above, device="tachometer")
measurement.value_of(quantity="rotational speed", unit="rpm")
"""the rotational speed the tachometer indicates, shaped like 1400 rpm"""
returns 9500 rpm
